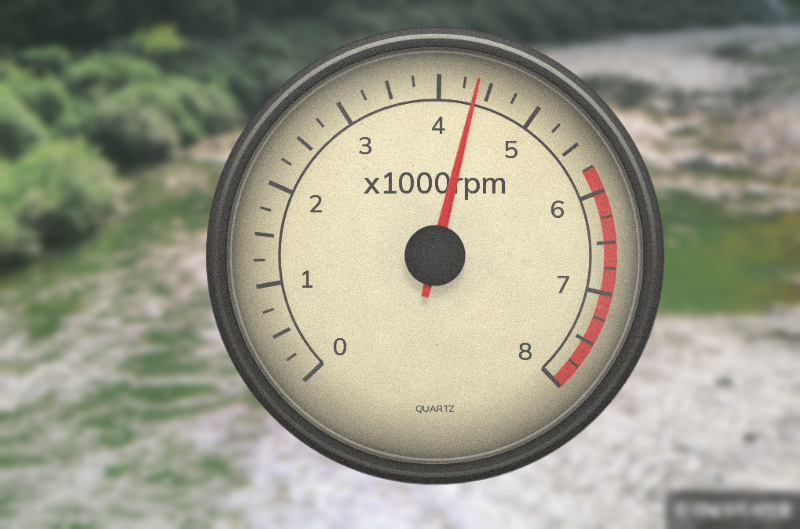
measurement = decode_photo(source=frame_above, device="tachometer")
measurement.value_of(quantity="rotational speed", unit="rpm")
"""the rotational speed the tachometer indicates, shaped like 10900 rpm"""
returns 4375 rpm
